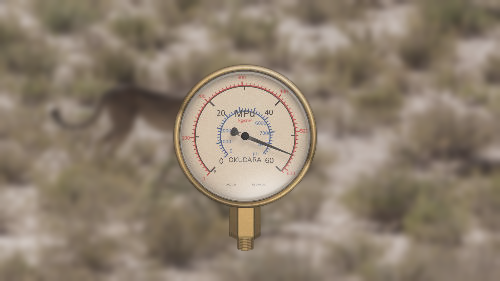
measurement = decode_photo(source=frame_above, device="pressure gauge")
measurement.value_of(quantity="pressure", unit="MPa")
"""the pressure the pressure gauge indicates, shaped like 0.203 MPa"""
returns 55 MPa
